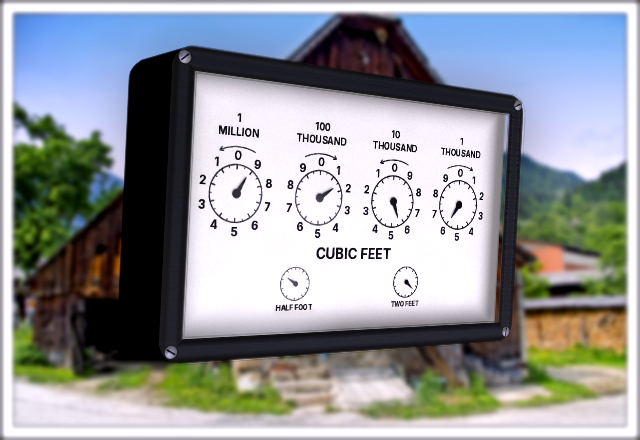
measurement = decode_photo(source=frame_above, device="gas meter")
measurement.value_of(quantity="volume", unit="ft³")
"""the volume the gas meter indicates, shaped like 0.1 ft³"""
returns 915600 ft³
